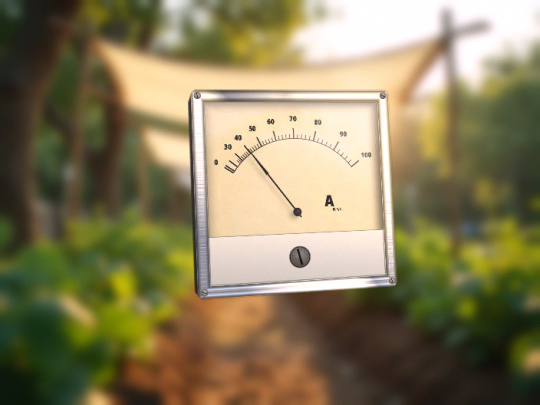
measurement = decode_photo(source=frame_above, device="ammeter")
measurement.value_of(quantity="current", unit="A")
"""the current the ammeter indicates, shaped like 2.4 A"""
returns 40 A
